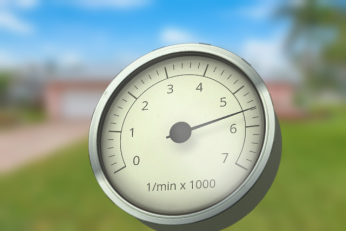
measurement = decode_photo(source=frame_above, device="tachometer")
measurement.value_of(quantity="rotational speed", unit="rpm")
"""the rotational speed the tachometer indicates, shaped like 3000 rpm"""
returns 5600 rpm
